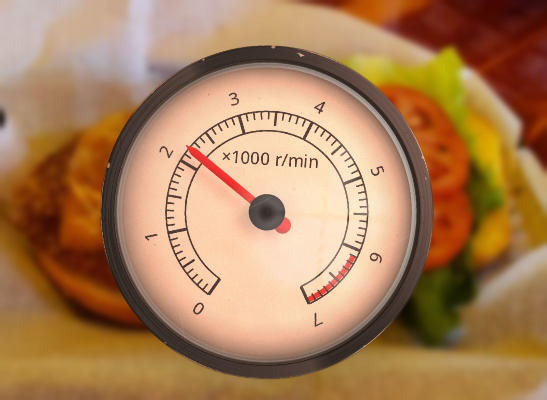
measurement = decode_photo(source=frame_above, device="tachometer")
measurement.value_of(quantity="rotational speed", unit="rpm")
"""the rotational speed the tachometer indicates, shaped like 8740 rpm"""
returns 2200 rpm
